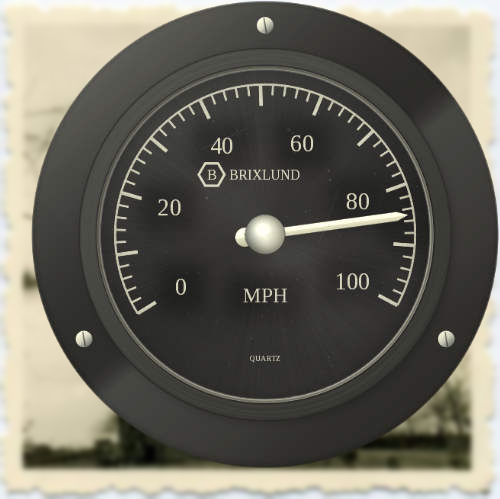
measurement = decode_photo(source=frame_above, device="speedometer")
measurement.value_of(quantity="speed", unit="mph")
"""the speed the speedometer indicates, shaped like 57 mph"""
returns 85 mph
